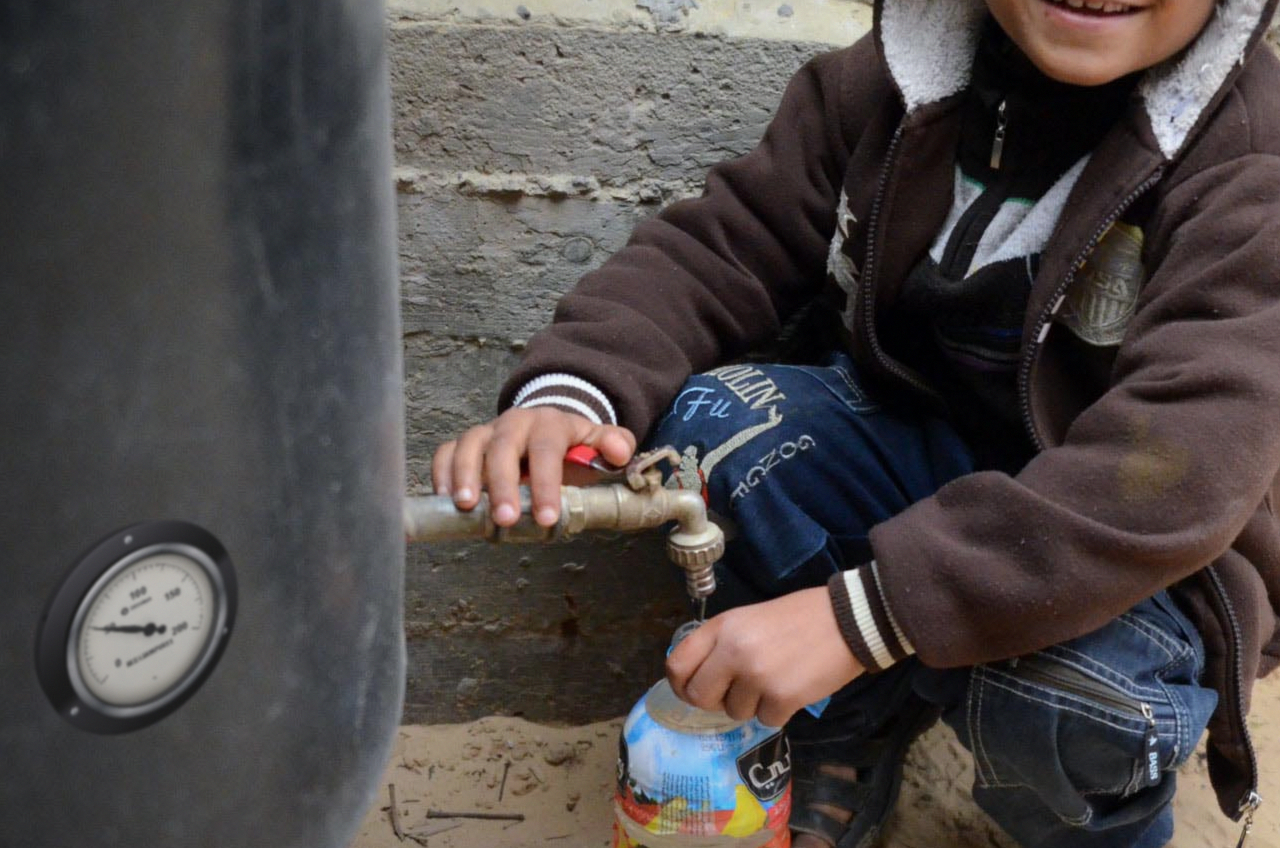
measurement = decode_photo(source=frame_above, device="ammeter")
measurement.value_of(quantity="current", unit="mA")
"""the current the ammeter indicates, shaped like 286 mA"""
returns 50 mA
